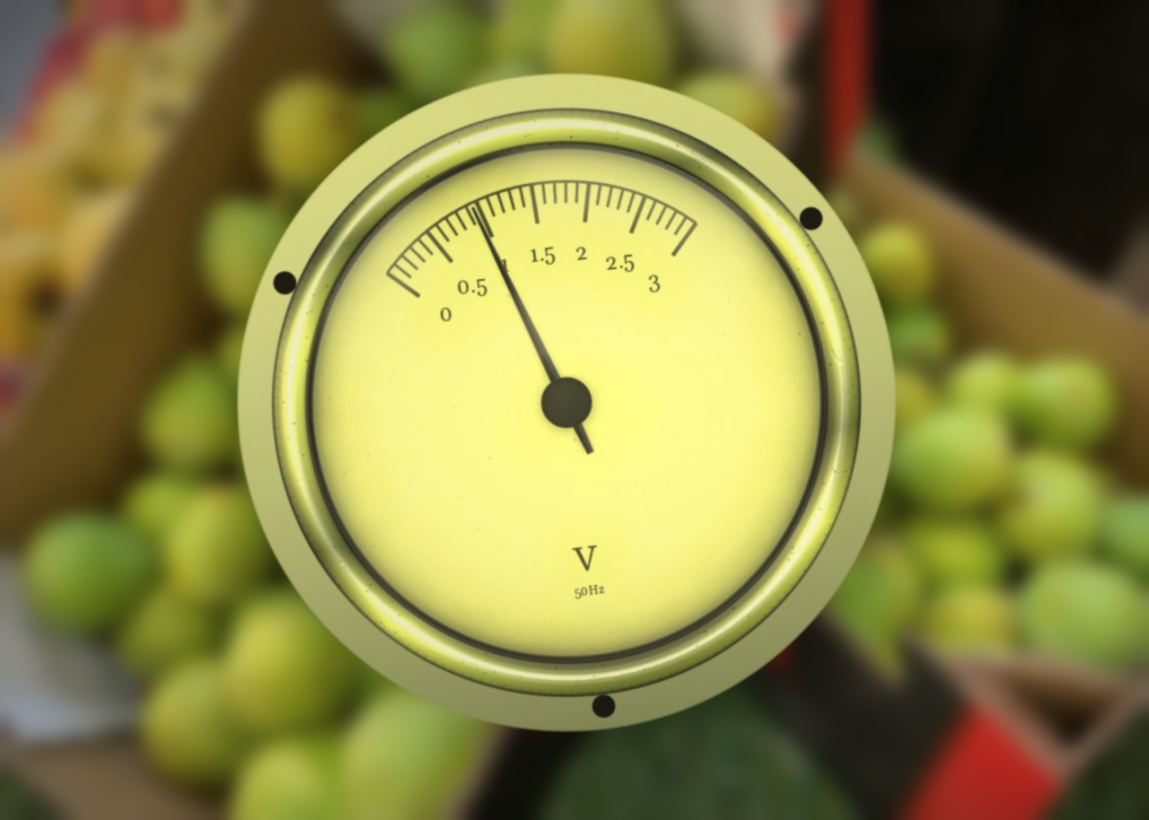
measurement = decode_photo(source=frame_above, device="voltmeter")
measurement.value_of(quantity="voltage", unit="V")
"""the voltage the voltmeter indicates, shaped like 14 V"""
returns 0.95 V
